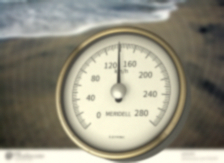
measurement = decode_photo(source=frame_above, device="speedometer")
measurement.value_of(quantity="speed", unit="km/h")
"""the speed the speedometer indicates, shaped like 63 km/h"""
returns 140 km/h
